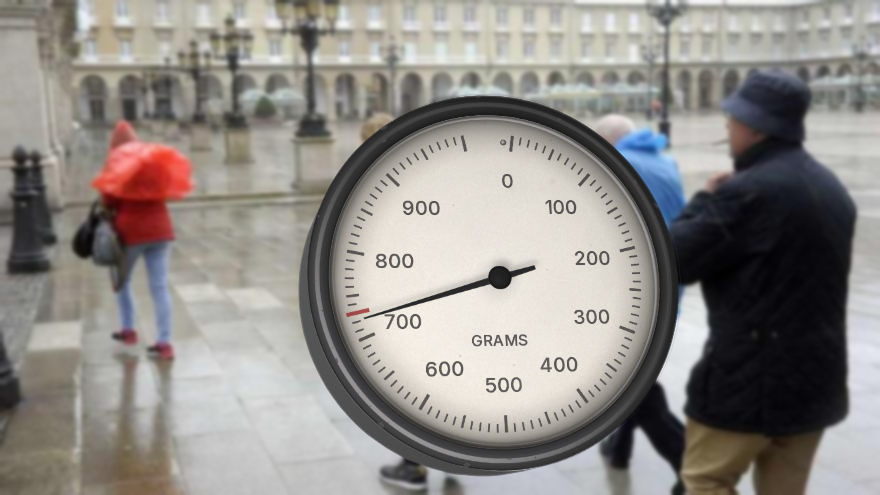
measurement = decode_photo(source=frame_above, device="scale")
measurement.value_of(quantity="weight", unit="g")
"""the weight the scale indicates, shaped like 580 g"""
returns 720 g
